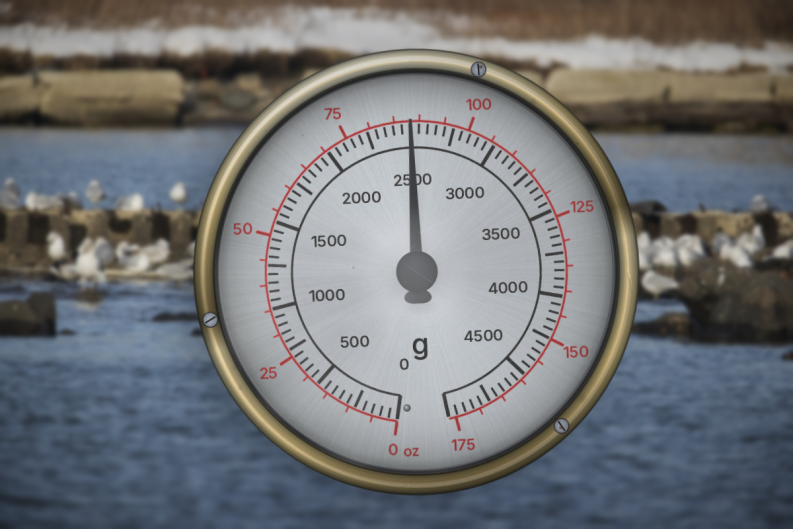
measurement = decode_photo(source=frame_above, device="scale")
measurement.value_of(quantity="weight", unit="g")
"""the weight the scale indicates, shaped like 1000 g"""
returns 2500 g
